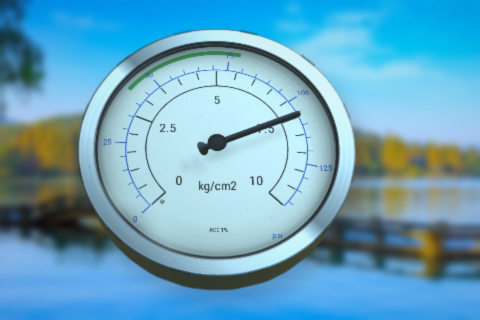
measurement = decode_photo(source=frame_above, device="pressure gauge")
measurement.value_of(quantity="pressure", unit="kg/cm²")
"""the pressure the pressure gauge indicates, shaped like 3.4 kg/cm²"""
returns 7.5 kg/cm²
